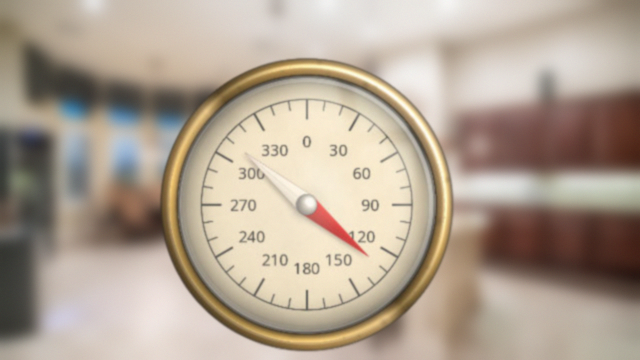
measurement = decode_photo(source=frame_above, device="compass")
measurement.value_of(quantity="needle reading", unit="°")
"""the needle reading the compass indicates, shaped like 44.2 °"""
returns 130 °
